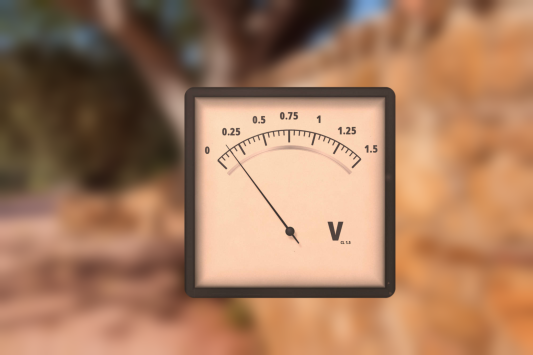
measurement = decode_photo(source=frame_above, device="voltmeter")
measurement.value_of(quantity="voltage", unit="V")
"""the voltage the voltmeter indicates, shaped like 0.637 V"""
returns 0.15 V
